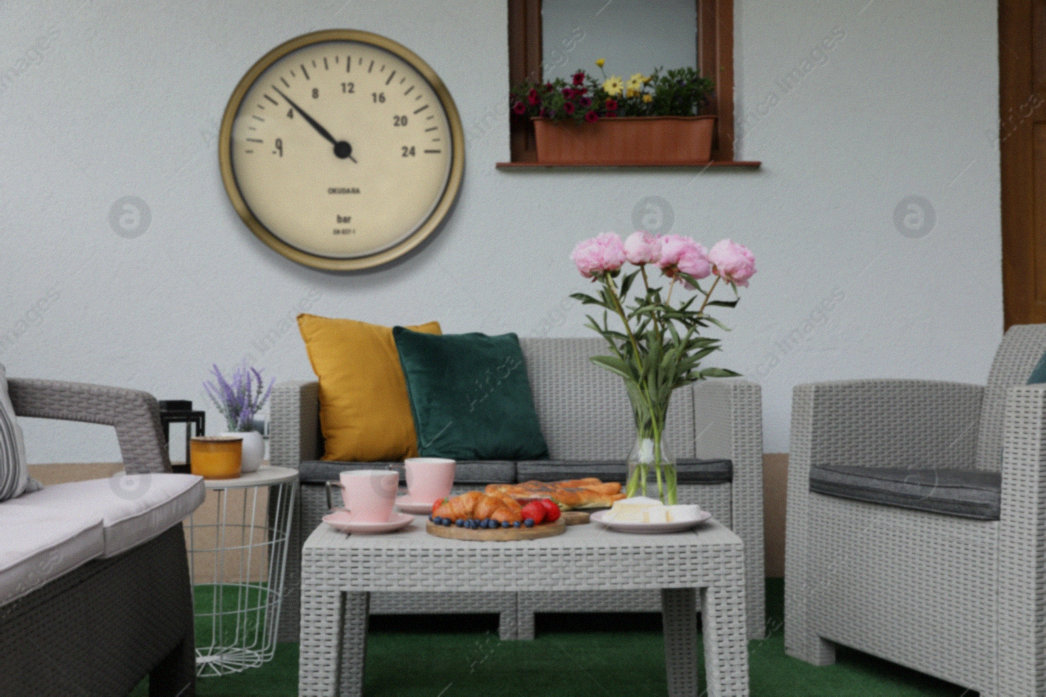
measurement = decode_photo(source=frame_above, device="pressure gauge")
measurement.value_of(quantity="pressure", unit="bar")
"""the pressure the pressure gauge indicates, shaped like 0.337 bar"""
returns 5 bar
